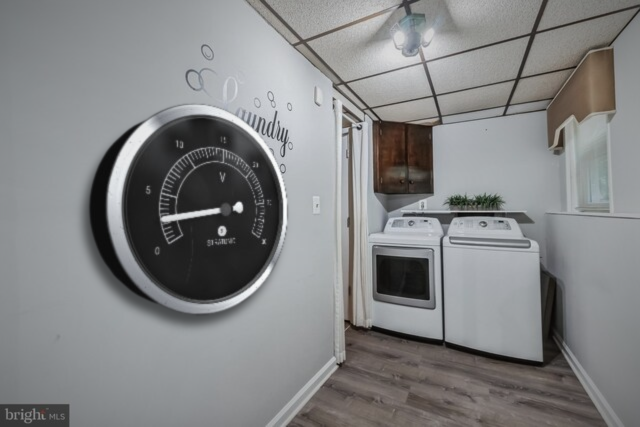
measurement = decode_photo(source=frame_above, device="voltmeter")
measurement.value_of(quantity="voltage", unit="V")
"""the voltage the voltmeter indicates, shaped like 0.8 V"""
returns 2.5 V
